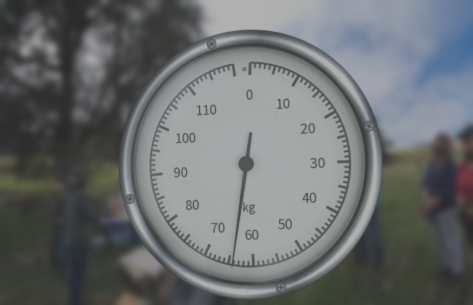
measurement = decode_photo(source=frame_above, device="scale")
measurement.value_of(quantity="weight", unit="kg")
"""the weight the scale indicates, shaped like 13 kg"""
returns 64 kg
